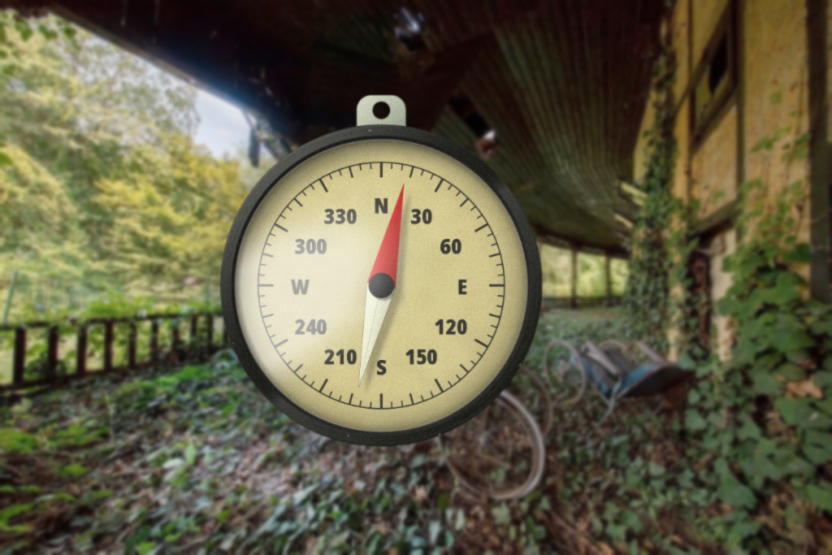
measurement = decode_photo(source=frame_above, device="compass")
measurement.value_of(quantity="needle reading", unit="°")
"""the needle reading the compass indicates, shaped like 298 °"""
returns 12.5 °
